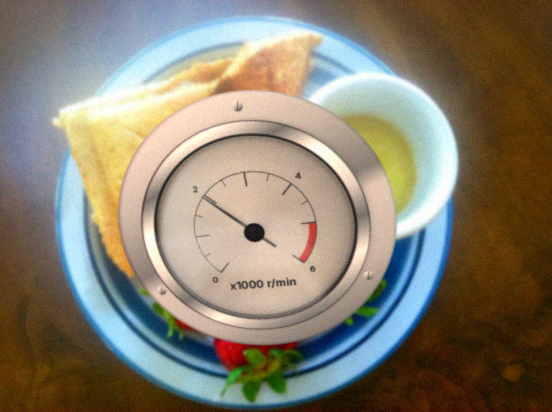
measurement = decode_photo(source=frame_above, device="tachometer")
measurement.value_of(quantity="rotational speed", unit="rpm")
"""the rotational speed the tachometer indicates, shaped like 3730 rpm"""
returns 2000 rpm
